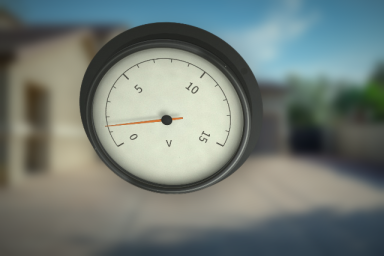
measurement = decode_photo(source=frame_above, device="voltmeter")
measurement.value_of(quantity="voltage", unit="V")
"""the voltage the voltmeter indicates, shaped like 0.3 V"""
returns 1.5 V
